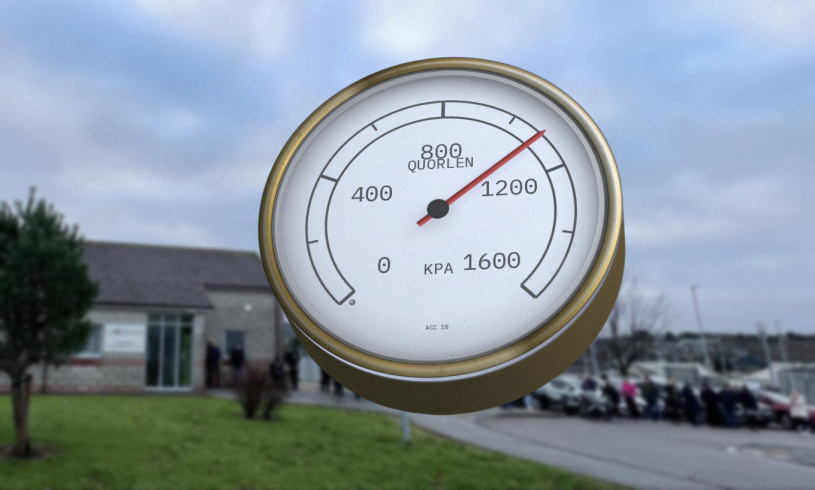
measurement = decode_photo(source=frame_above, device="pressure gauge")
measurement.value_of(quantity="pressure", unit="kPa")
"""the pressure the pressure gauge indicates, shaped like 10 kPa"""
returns 1100 kPa
